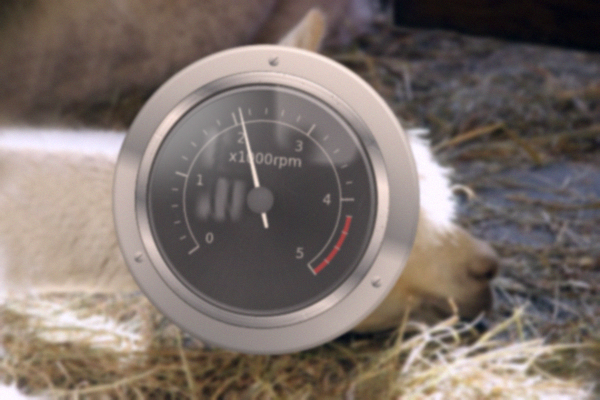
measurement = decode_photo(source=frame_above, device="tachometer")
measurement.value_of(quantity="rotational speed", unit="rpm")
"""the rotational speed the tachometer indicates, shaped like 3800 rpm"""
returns 2100 rpm
